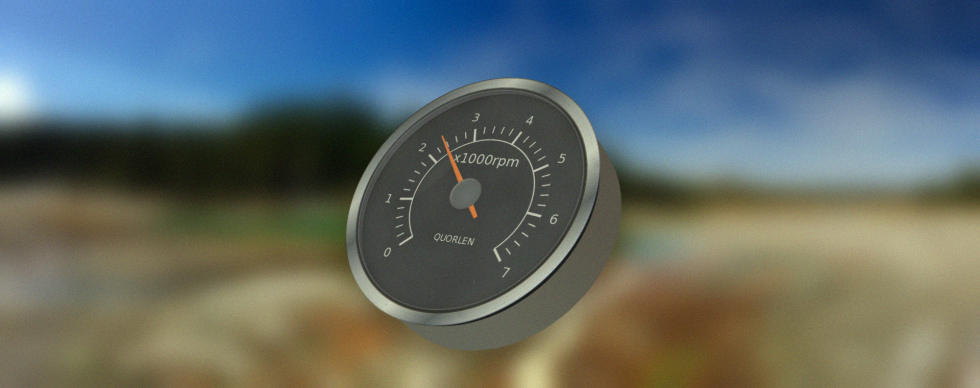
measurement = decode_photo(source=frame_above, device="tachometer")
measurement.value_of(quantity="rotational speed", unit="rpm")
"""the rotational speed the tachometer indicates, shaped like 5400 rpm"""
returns 2400 rpm
